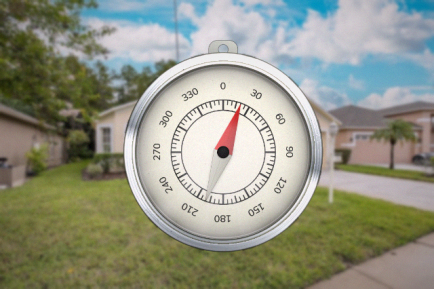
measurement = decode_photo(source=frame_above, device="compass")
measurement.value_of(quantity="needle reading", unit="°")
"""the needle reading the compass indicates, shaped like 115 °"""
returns 20 °
